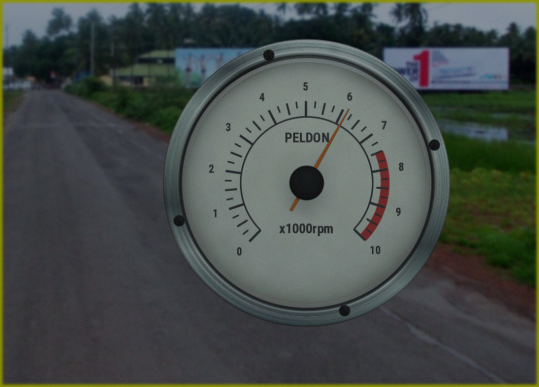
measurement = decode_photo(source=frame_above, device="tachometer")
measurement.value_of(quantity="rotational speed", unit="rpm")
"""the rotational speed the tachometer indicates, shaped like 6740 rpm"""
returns 6125 rpm
